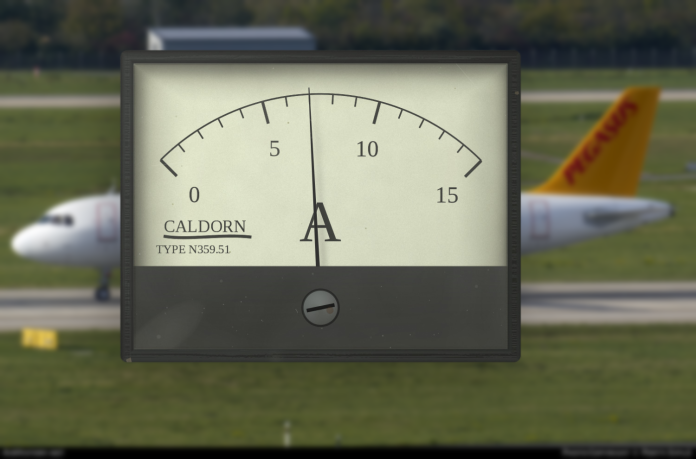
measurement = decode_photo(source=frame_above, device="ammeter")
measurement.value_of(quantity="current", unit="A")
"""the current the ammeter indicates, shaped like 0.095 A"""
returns 7 A
